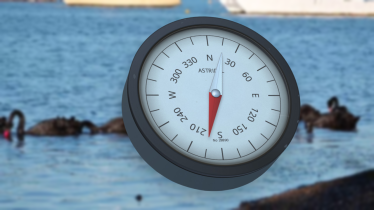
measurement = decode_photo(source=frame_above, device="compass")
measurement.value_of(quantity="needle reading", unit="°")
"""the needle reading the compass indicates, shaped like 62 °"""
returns 195 °
